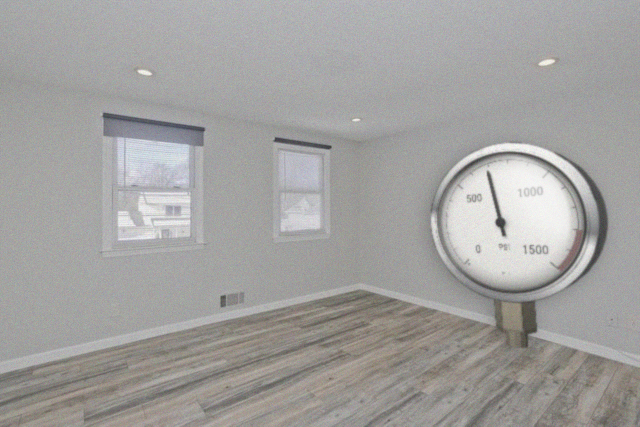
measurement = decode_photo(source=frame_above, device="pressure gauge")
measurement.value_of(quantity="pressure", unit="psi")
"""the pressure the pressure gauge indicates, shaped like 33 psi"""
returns 700 psi
